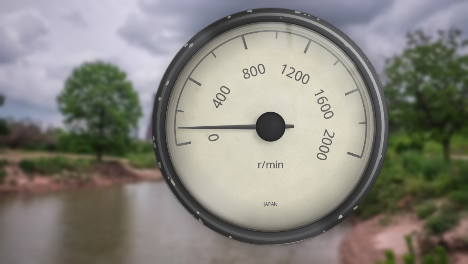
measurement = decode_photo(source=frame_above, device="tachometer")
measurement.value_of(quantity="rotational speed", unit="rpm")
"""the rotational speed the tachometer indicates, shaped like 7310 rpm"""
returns 100 rpm
